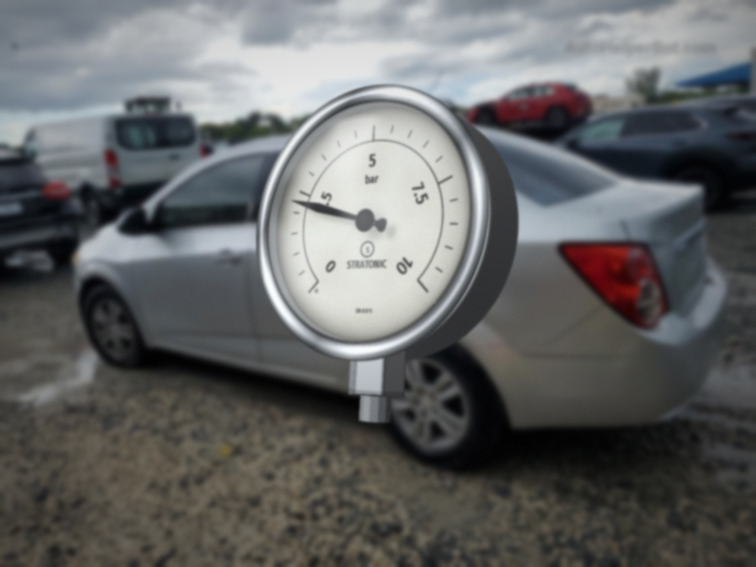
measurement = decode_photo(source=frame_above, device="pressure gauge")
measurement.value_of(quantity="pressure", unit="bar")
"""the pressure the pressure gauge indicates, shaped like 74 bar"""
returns 2.25 bar
